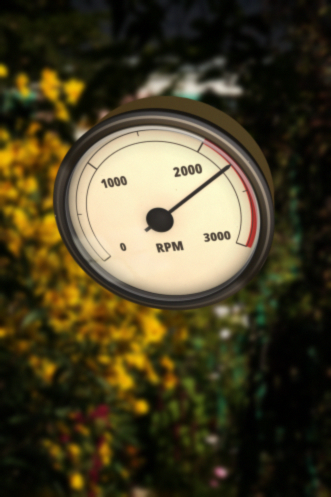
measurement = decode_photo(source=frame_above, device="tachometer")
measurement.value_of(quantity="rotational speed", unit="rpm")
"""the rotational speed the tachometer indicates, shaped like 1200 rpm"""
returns 2250 rpm
